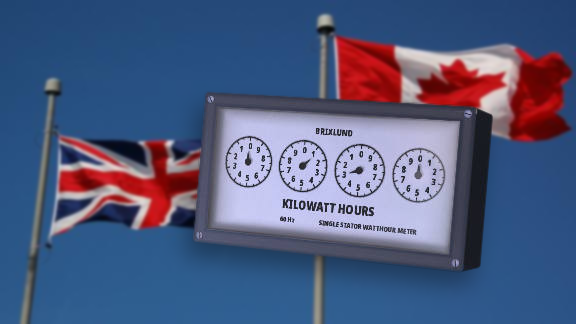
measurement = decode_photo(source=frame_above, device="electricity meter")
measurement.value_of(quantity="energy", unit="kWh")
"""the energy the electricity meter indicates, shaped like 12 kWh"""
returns 130 kWh
